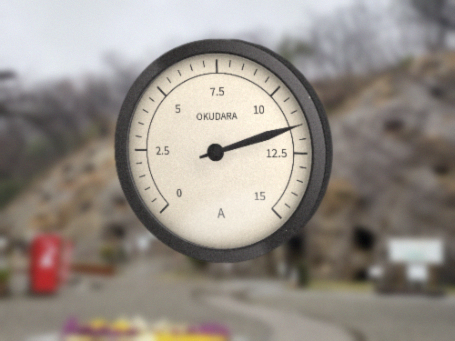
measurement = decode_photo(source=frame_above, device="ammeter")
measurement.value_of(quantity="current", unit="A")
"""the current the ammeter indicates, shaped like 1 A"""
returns 11.5 A
